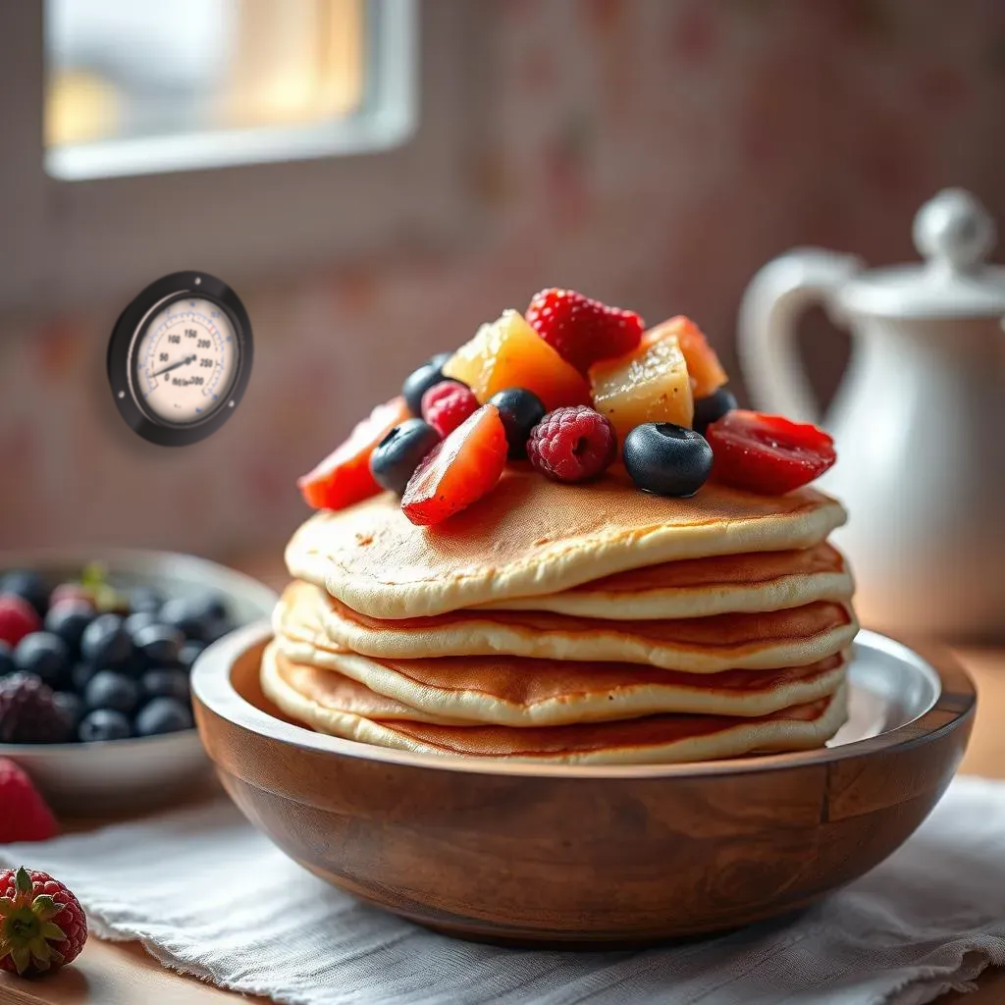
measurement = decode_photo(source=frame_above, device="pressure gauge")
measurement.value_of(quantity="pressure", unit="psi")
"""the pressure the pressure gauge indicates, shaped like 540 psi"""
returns 20 psi
